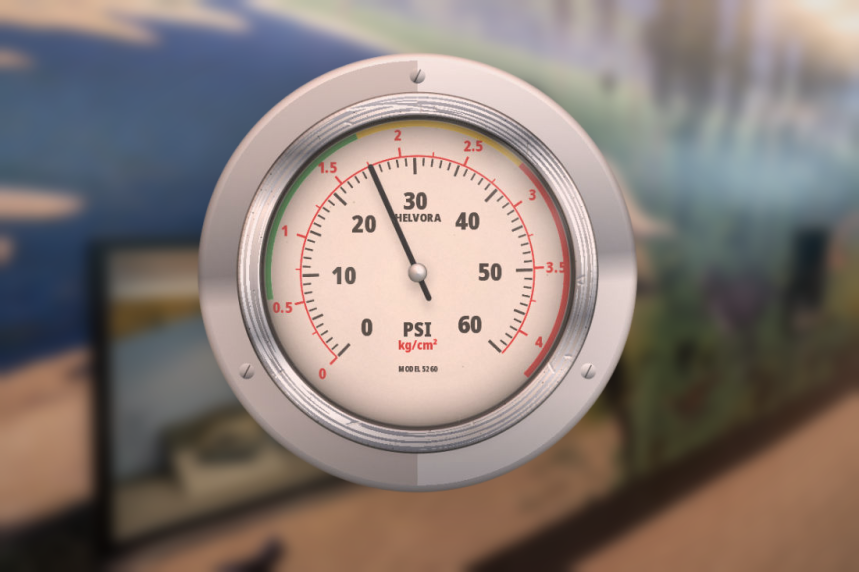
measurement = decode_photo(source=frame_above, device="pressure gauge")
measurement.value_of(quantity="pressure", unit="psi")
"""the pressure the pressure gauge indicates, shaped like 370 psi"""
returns 25 psi
